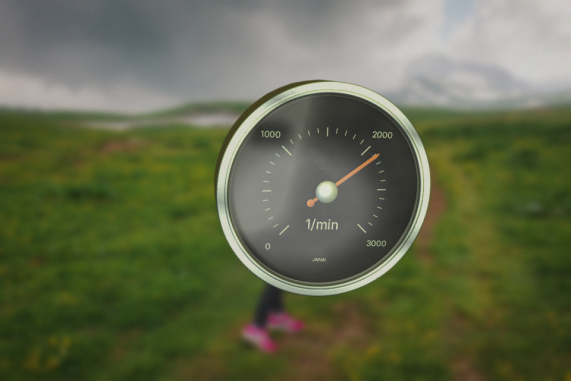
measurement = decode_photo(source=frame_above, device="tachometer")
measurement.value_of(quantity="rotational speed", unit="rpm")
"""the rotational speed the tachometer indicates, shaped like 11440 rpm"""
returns 2100 rpm
